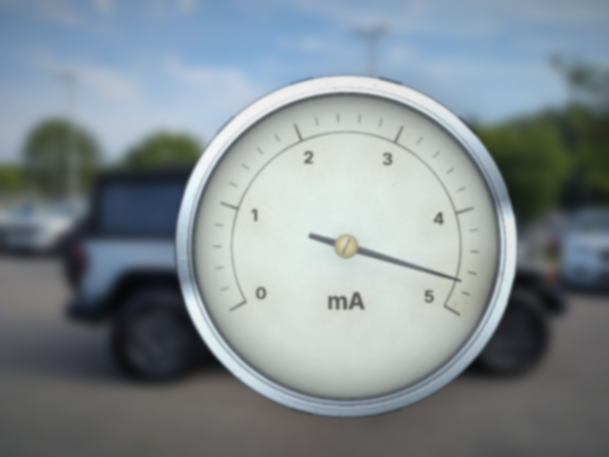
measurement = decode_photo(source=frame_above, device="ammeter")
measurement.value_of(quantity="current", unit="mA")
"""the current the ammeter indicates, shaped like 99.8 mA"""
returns 4.7 mA
